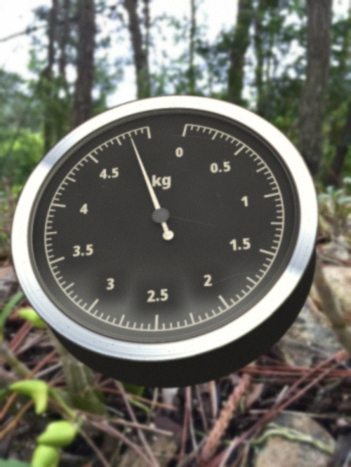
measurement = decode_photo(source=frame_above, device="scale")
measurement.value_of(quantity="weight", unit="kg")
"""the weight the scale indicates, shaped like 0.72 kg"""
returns 4.85 kg
